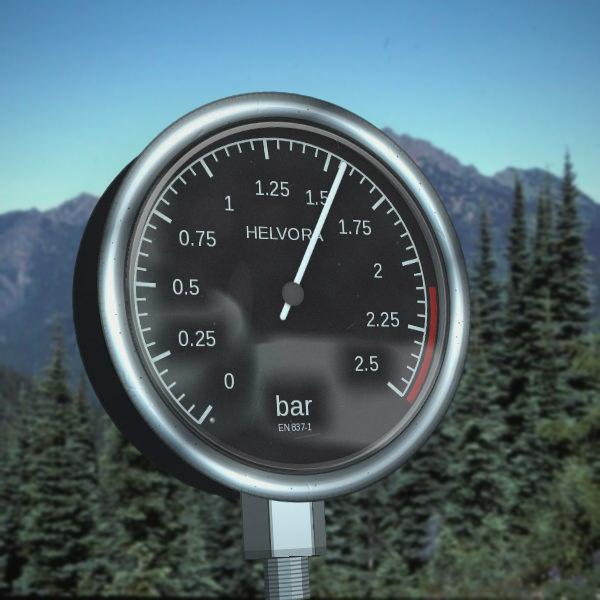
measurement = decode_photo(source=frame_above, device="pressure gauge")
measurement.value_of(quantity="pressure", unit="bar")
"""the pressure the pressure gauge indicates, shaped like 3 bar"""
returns 1.55 bar
